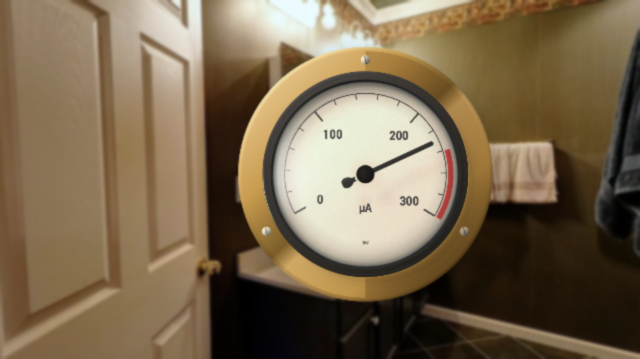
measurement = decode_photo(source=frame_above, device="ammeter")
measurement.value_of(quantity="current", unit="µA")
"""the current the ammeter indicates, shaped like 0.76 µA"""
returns 230 µA
